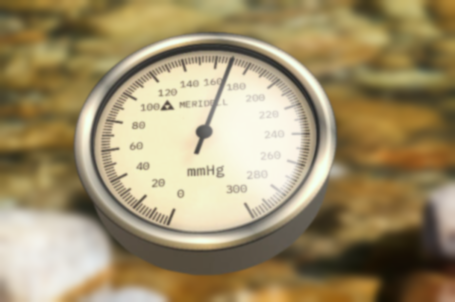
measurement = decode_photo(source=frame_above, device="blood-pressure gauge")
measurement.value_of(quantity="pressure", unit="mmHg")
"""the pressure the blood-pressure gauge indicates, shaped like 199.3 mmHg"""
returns 170 mmHg
